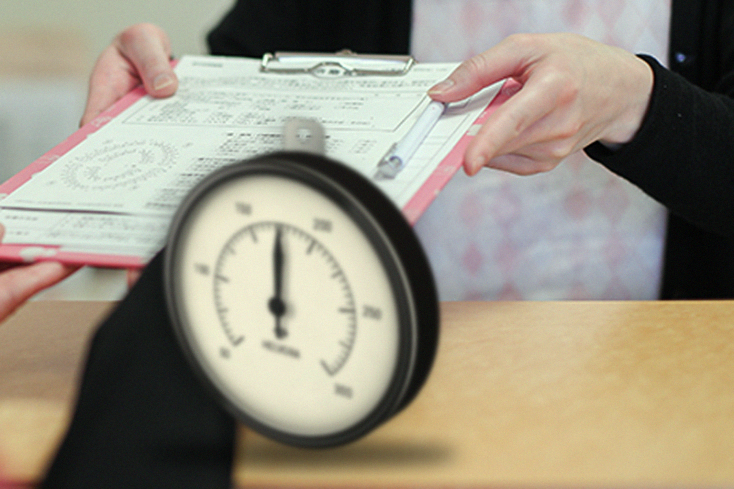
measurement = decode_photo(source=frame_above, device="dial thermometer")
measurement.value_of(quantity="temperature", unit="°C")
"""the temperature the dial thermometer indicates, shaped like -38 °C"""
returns 175 °C
